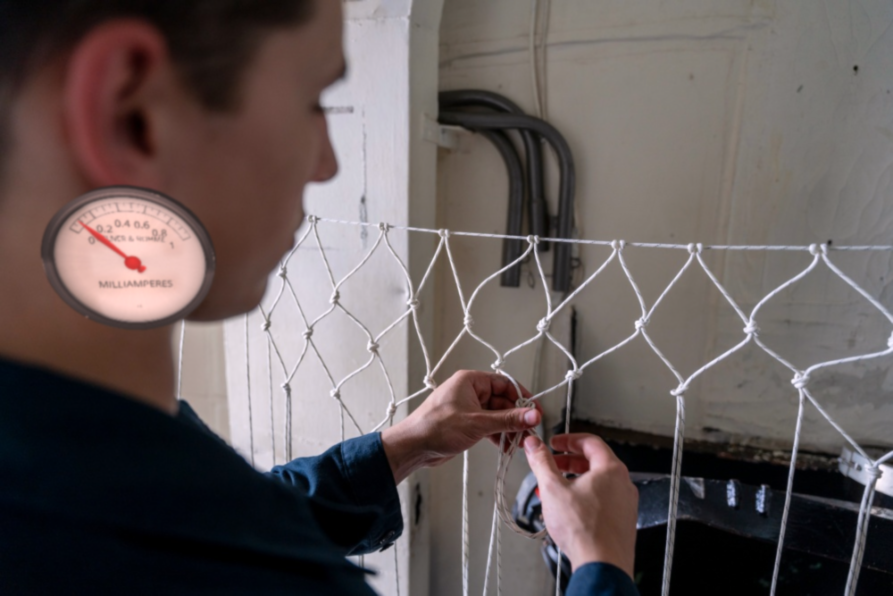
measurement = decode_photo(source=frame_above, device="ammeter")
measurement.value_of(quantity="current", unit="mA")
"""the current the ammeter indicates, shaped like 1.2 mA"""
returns 0.1 mA
